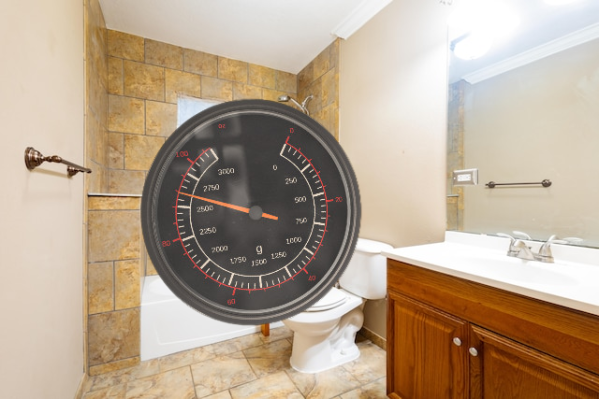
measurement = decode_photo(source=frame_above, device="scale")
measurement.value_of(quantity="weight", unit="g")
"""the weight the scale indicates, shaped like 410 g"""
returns 2600 g
